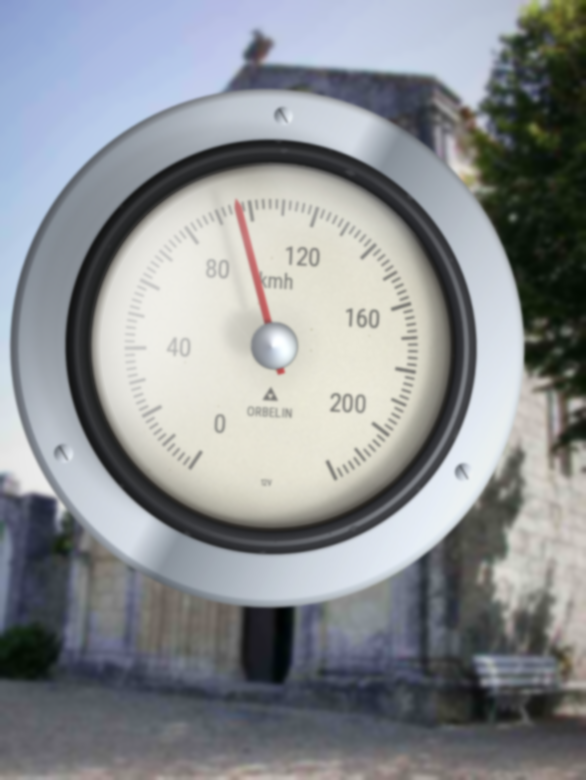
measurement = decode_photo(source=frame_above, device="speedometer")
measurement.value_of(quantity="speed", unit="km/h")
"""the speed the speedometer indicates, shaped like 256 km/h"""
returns 96 km/h
